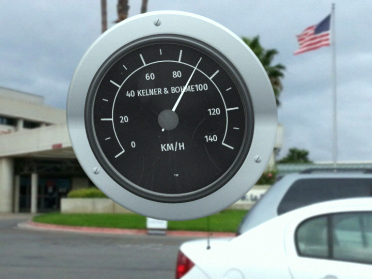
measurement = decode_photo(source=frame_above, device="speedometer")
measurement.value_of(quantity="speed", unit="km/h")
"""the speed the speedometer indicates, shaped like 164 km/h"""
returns 90 km/h
